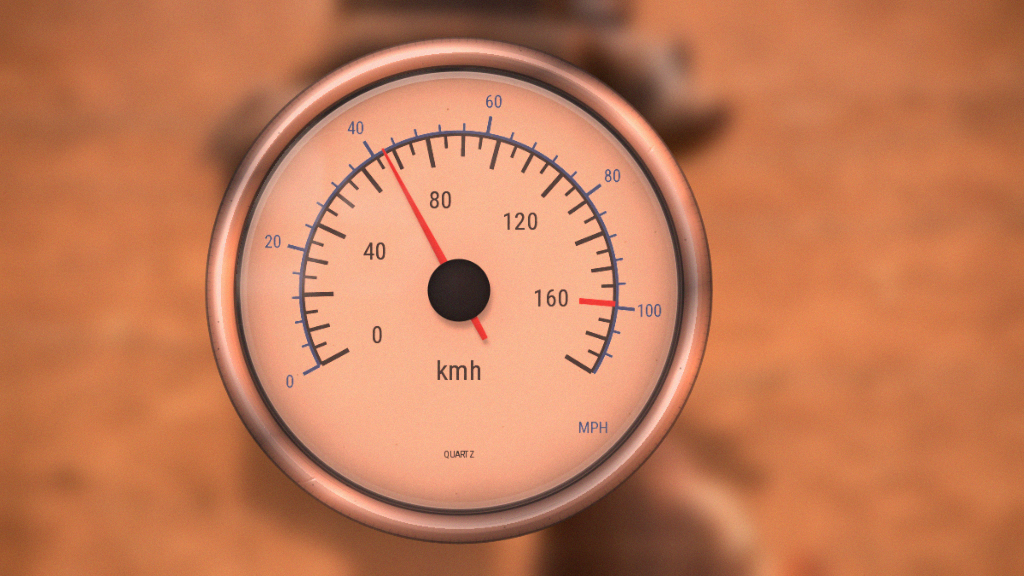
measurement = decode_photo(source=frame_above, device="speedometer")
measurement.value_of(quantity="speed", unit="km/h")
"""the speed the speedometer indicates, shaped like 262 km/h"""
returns 67.5 km/h
